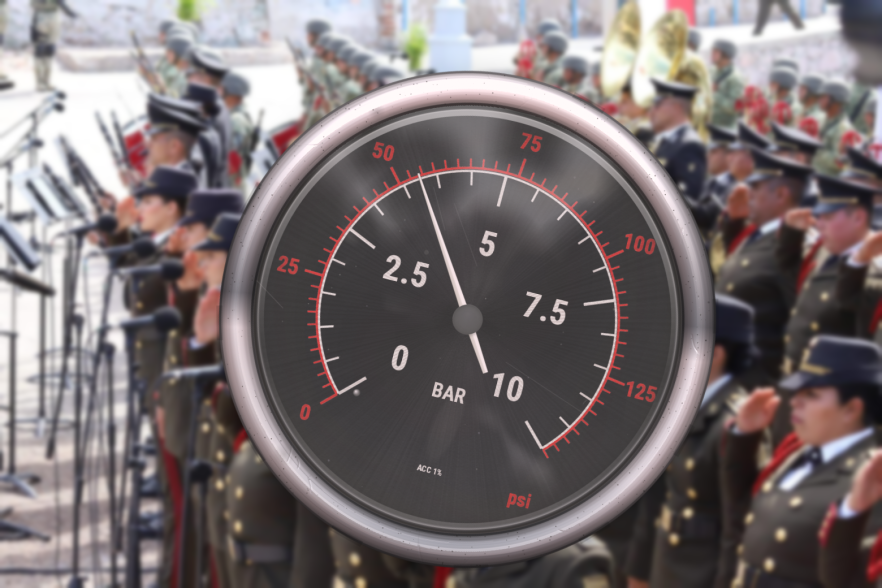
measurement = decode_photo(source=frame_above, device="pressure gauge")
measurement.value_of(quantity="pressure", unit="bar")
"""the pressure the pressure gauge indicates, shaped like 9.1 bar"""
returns 3.75 bar
